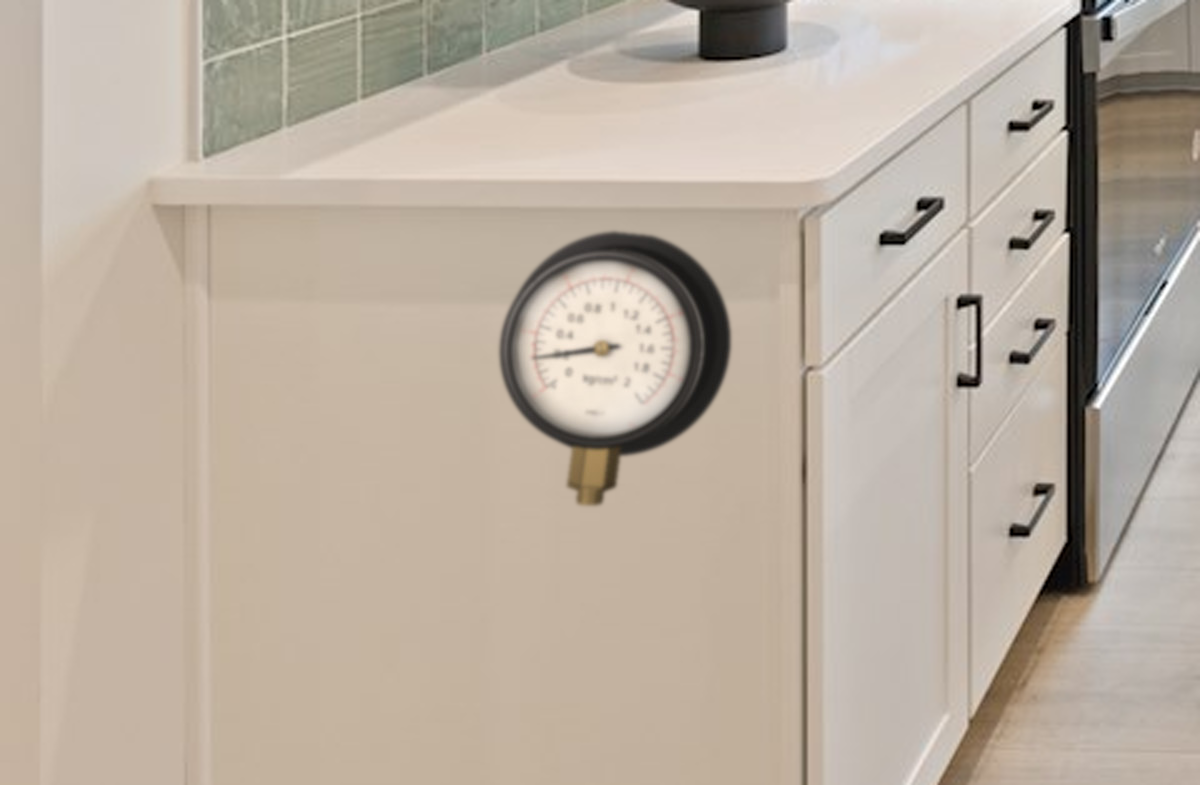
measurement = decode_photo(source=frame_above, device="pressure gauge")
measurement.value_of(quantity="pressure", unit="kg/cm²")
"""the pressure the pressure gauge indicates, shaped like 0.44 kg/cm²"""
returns 0.2 kg/cm²
